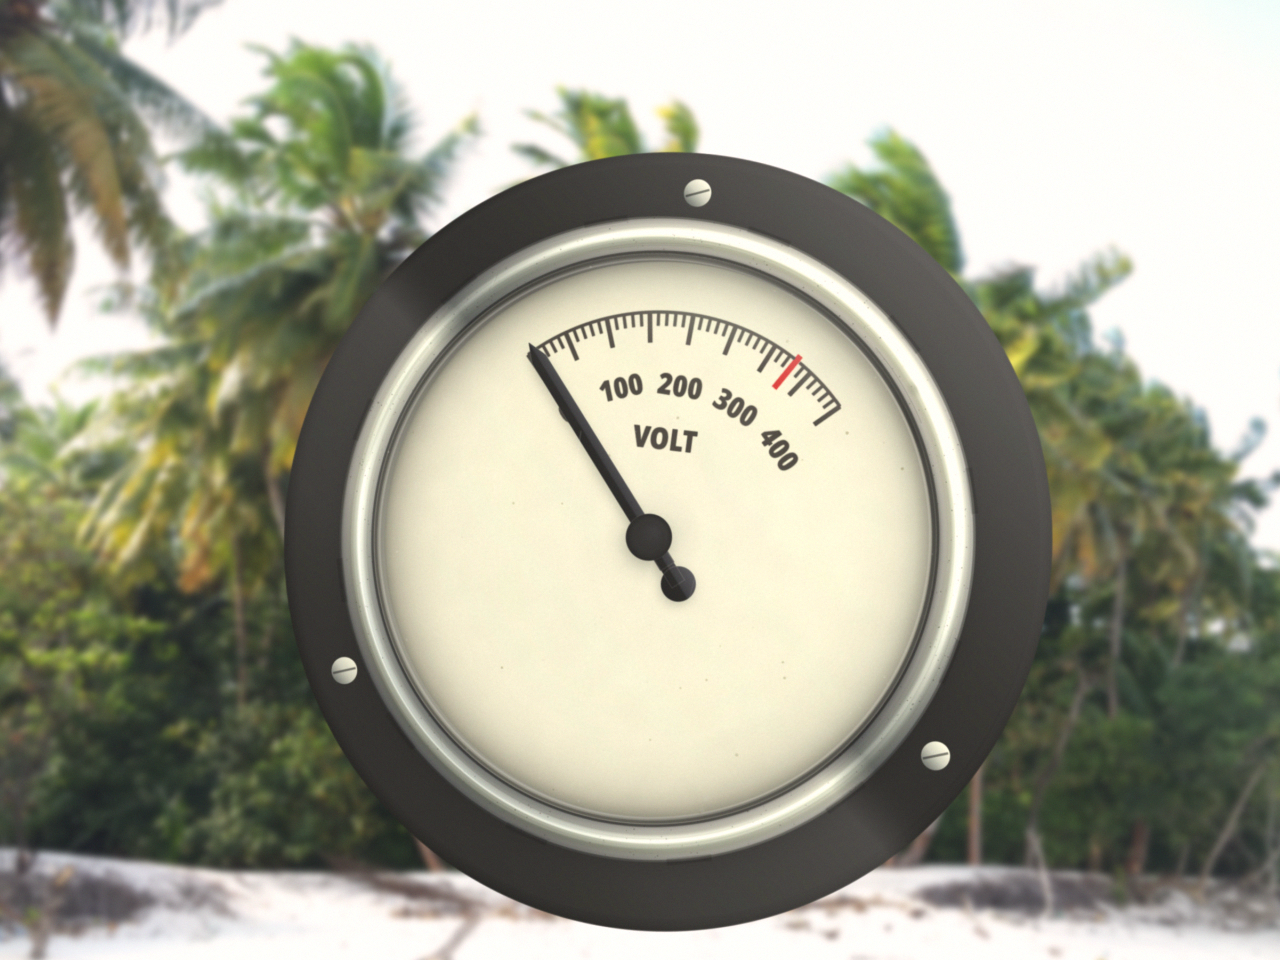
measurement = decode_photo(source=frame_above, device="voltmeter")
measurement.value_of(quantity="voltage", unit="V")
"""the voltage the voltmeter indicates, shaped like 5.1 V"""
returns 10 V
